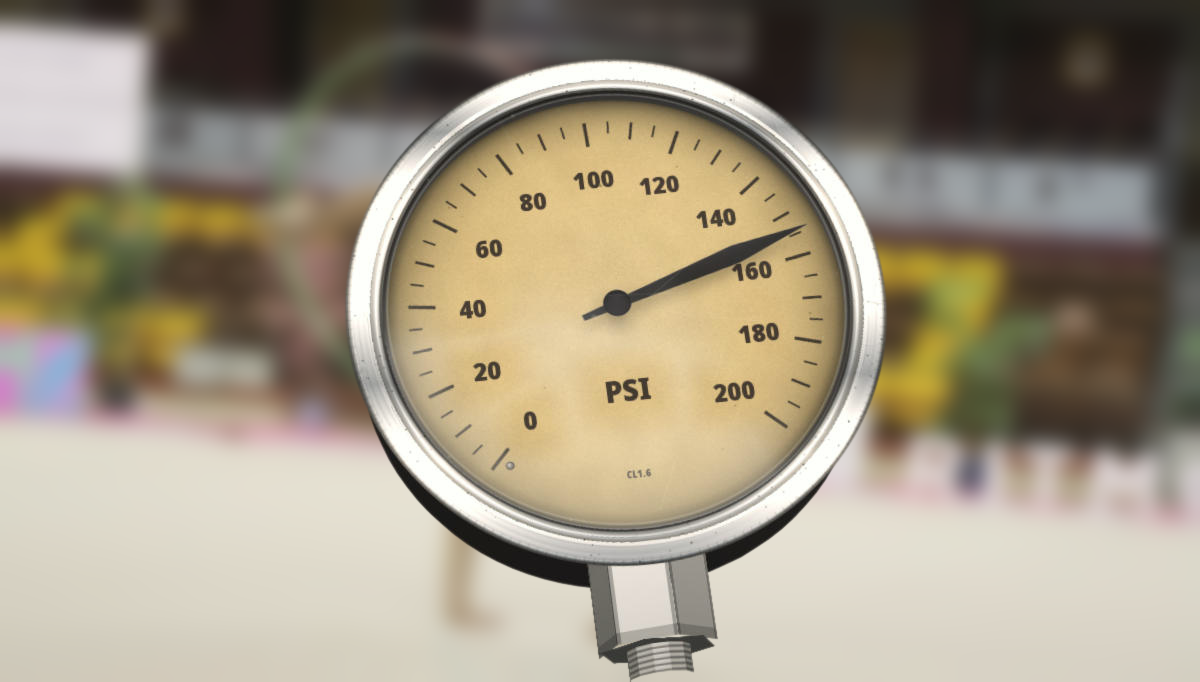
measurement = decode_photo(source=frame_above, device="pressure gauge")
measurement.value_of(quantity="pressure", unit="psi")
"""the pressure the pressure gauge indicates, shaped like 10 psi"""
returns 155 psi
